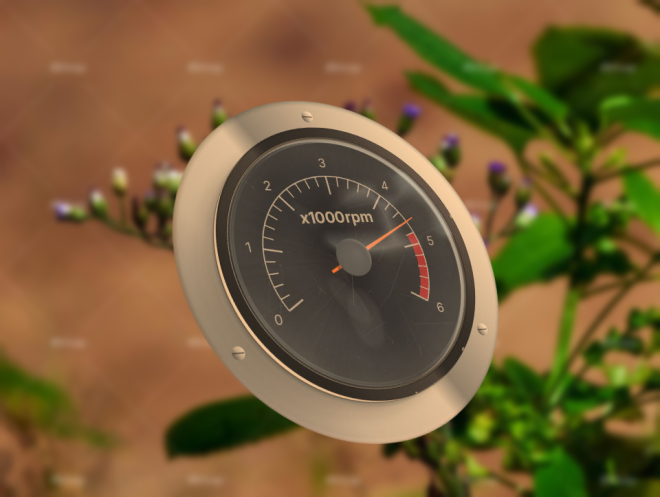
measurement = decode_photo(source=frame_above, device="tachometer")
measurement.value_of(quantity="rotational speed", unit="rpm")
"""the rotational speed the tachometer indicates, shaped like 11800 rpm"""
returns 4600 rpm
